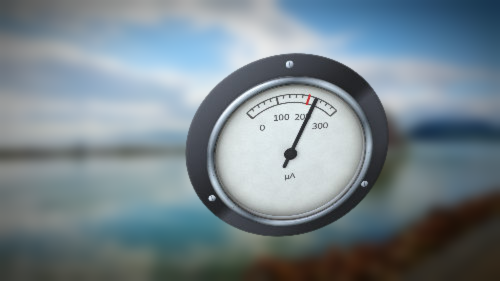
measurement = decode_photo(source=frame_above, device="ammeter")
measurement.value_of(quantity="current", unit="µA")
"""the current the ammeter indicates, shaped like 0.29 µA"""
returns 220 µA
